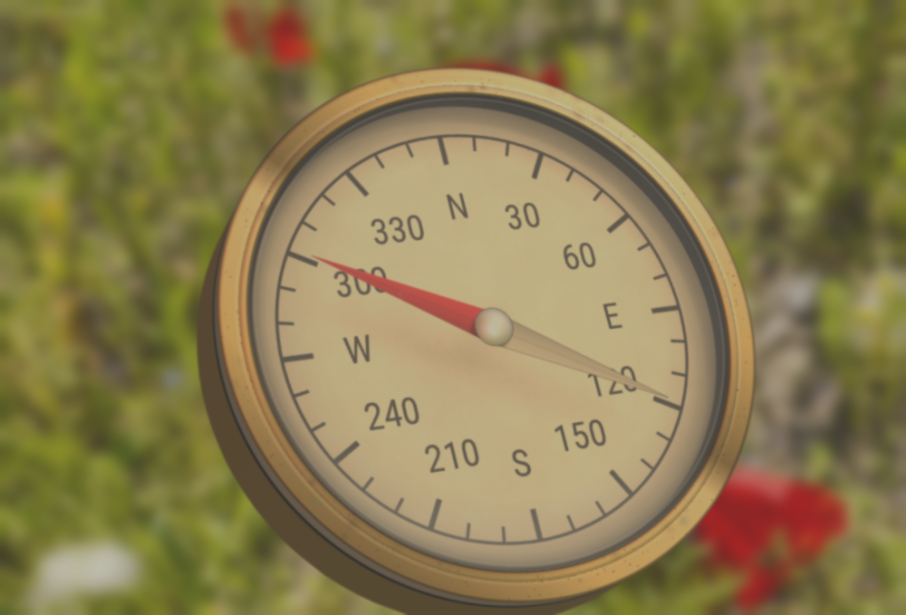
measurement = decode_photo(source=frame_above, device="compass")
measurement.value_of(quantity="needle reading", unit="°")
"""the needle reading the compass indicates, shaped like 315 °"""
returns 300 °
